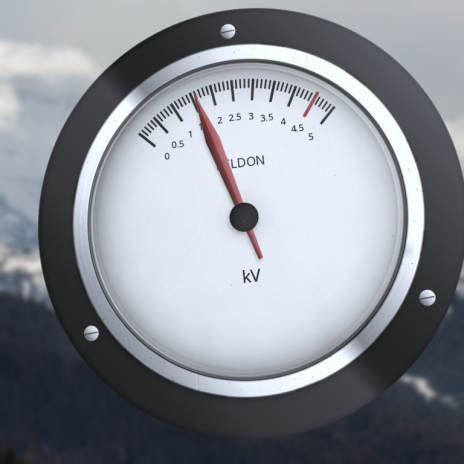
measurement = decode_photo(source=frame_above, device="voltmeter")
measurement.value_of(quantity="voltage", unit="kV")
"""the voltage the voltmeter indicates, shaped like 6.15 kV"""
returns 1.6 kV
